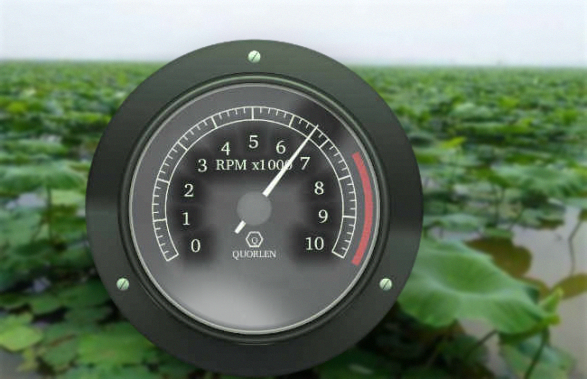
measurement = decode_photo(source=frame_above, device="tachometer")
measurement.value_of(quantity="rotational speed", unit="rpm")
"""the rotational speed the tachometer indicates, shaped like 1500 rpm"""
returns 6600 rpm
